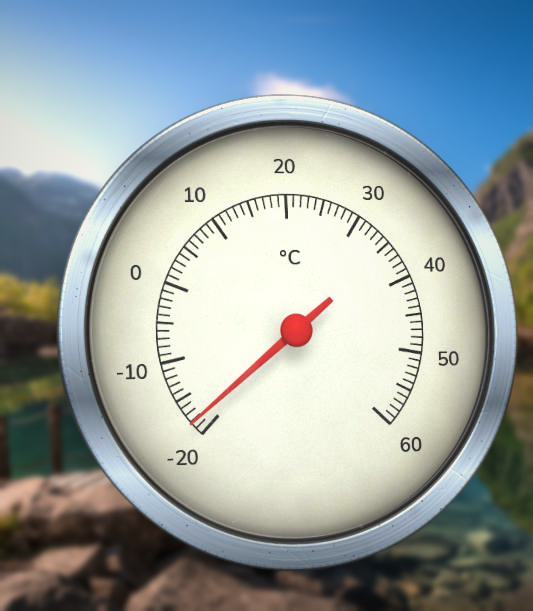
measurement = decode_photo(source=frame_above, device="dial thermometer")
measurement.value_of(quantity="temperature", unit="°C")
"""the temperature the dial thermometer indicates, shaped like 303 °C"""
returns -18 °C
